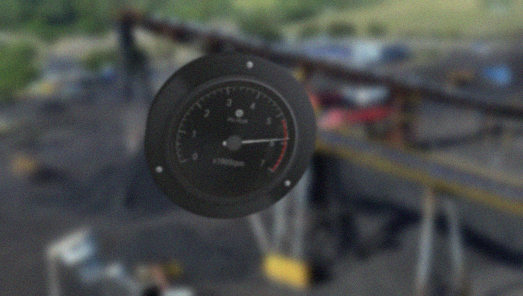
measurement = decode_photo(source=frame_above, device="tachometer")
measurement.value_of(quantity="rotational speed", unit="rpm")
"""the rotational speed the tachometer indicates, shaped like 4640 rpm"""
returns 5800 rpm
